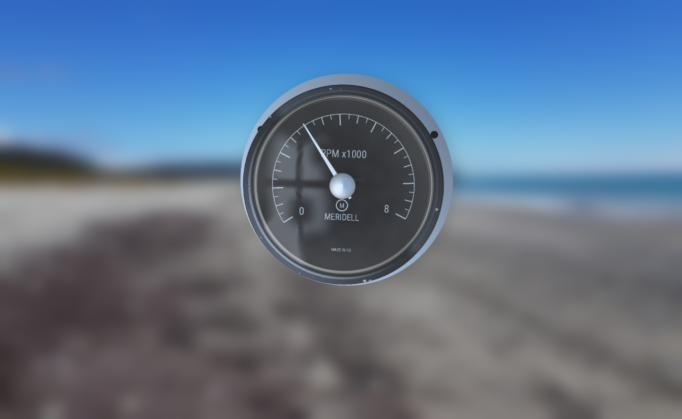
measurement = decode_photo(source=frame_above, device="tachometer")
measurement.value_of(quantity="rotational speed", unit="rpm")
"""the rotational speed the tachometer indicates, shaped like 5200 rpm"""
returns 3000 rpm
